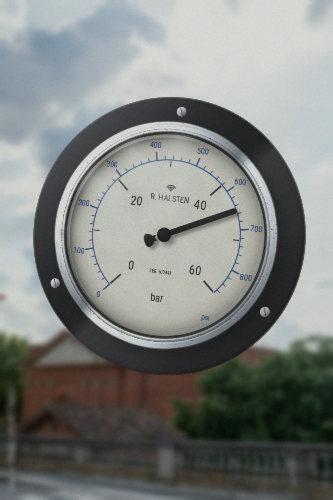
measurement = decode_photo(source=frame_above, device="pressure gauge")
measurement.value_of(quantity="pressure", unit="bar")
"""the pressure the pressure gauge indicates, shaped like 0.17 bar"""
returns 45 bar
